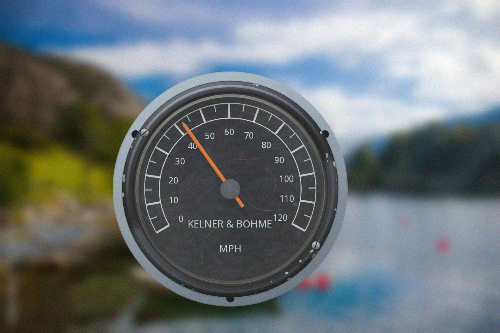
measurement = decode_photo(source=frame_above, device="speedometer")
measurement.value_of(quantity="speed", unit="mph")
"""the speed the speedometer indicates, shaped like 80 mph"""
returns 42.5 mph
